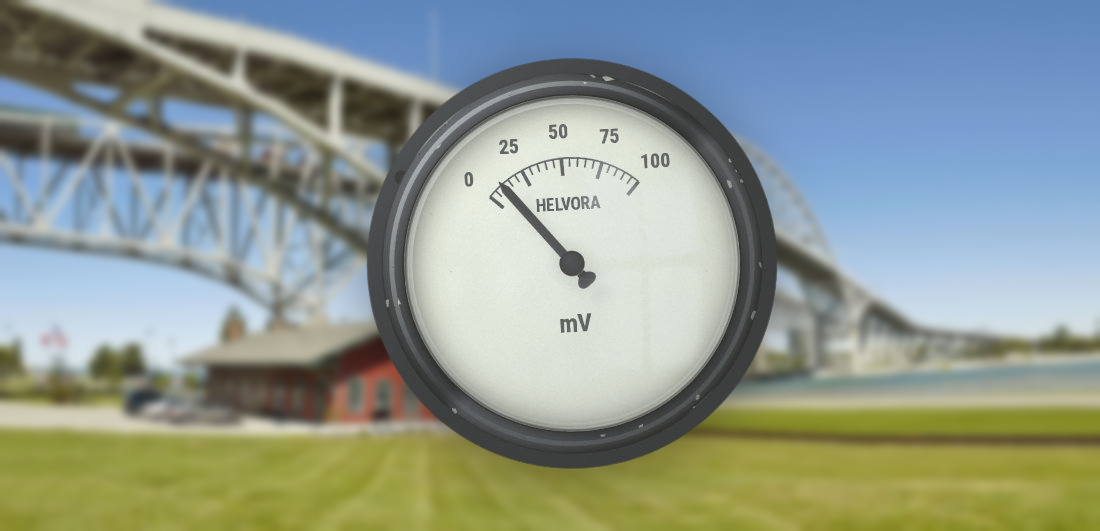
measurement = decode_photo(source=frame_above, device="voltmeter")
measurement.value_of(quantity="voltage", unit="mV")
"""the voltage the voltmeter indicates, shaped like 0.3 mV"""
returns 10 mV
